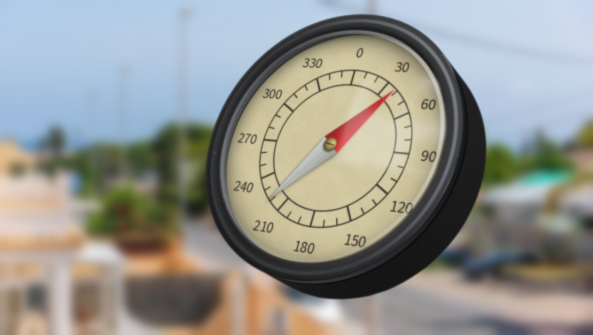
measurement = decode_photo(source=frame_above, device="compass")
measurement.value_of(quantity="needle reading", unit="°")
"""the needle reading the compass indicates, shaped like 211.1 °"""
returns 40 °
